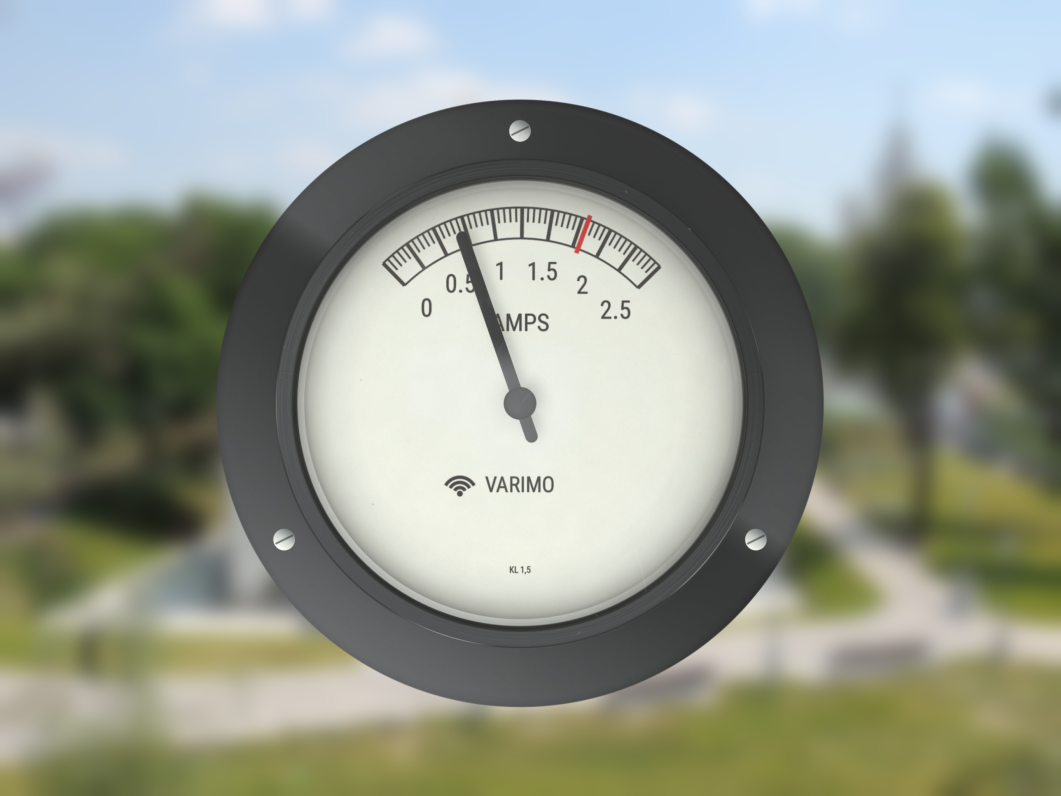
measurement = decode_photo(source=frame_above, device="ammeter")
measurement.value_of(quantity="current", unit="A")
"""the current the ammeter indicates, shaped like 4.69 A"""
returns 0.7 A
